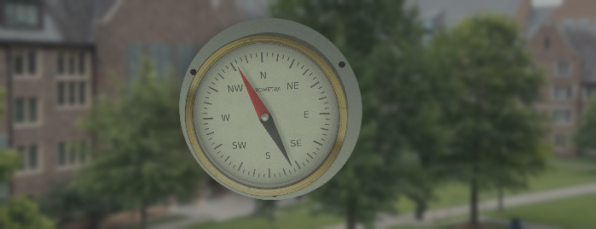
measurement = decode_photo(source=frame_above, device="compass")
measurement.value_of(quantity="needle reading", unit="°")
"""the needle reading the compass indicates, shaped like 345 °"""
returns 335 °
